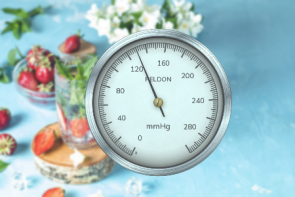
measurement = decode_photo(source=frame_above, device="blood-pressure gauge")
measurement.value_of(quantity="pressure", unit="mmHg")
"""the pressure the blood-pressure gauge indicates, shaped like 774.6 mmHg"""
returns 130 mmHg
